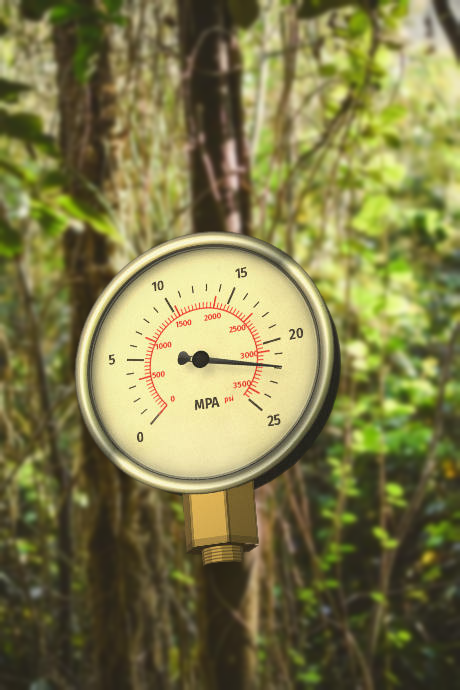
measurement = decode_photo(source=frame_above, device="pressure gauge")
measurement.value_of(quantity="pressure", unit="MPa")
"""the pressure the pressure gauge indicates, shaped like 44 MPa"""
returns 22 MPa
